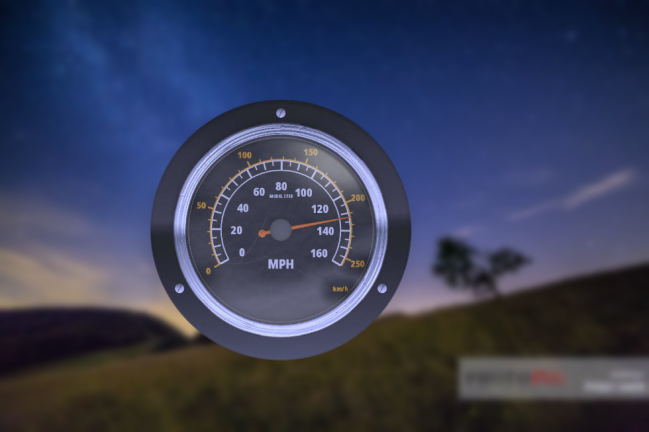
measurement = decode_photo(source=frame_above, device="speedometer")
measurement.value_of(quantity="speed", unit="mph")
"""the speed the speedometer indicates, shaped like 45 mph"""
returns 132.5 mph
